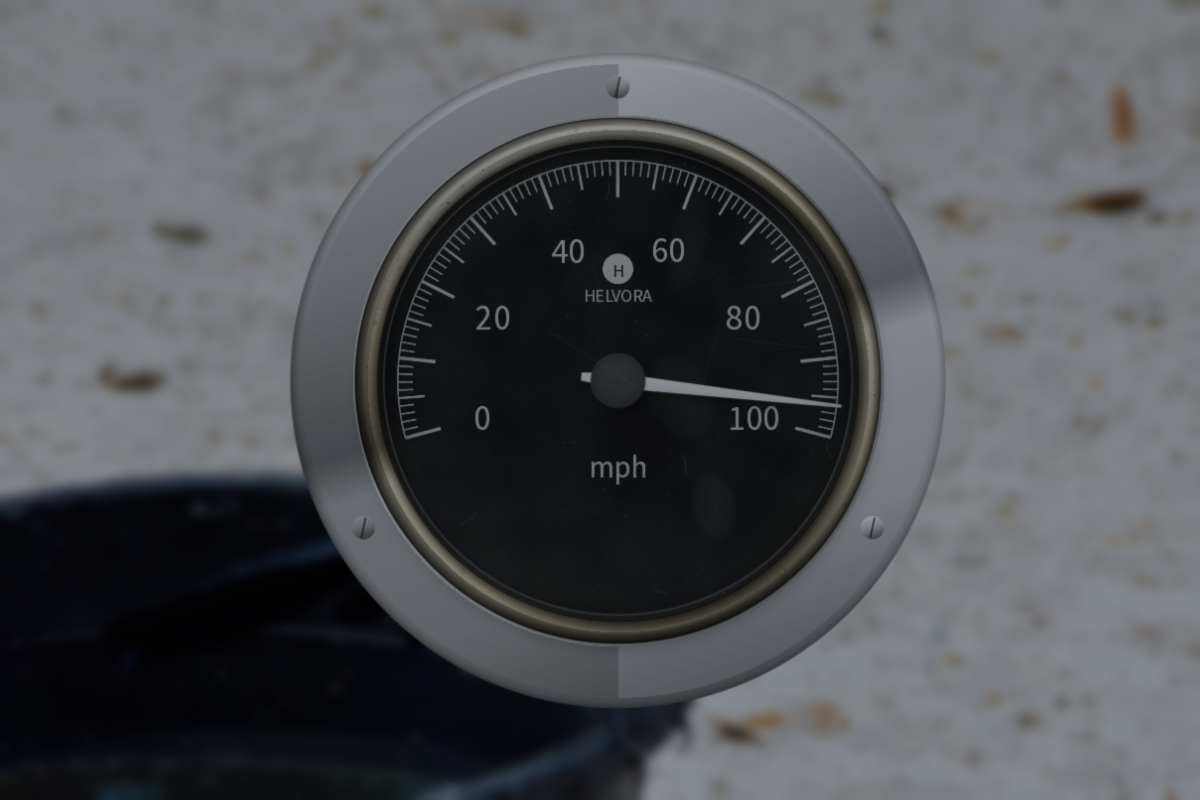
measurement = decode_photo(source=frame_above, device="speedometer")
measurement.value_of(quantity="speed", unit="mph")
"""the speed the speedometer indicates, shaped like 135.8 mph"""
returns 96 mph
